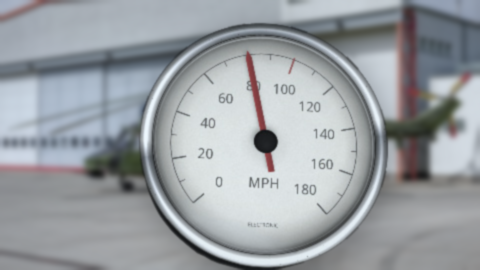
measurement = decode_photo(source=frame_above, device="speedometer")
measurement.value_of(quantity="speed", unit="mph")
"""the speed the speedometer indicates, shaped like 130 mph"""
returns 80 mph
